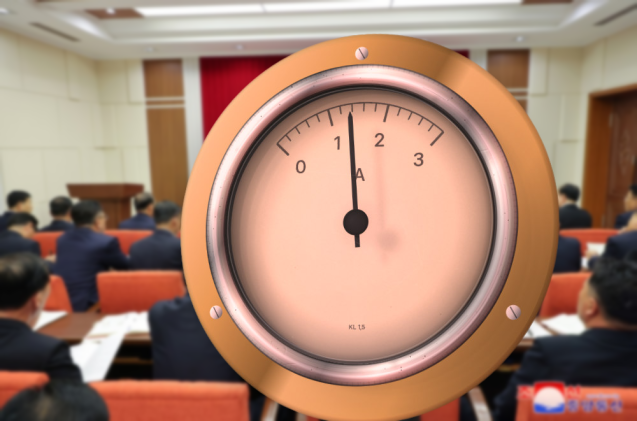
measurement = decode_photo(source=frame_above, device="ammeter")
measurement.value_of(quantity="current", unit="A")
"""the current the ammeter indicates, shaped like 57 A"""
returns 1.4 A
